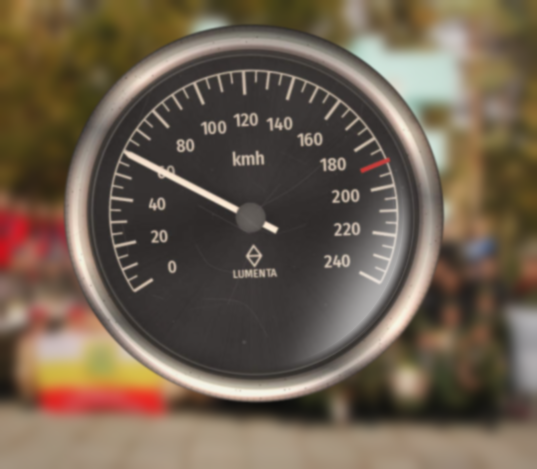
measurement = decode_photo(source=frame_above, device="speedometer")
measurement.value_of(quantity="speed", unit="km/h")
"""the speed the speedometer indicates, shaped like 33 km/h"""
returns 60 km/h
